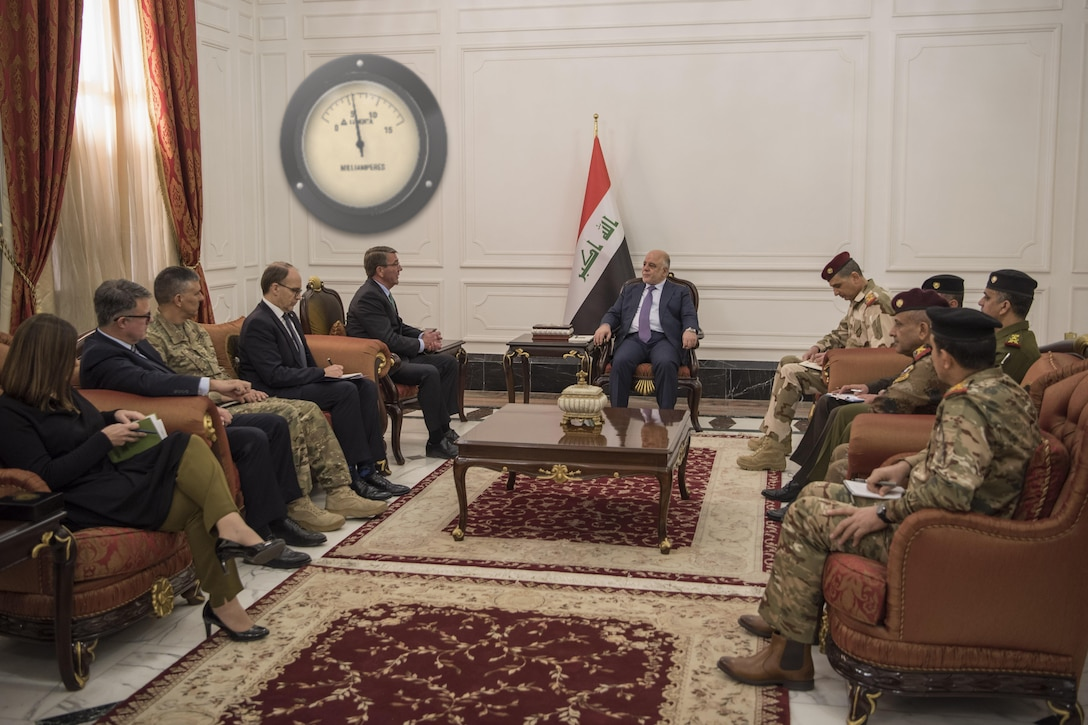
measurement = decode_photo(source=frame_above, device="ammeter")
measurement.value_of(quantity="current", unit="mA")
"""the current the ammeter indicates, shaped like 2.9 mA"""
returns 6 mA
